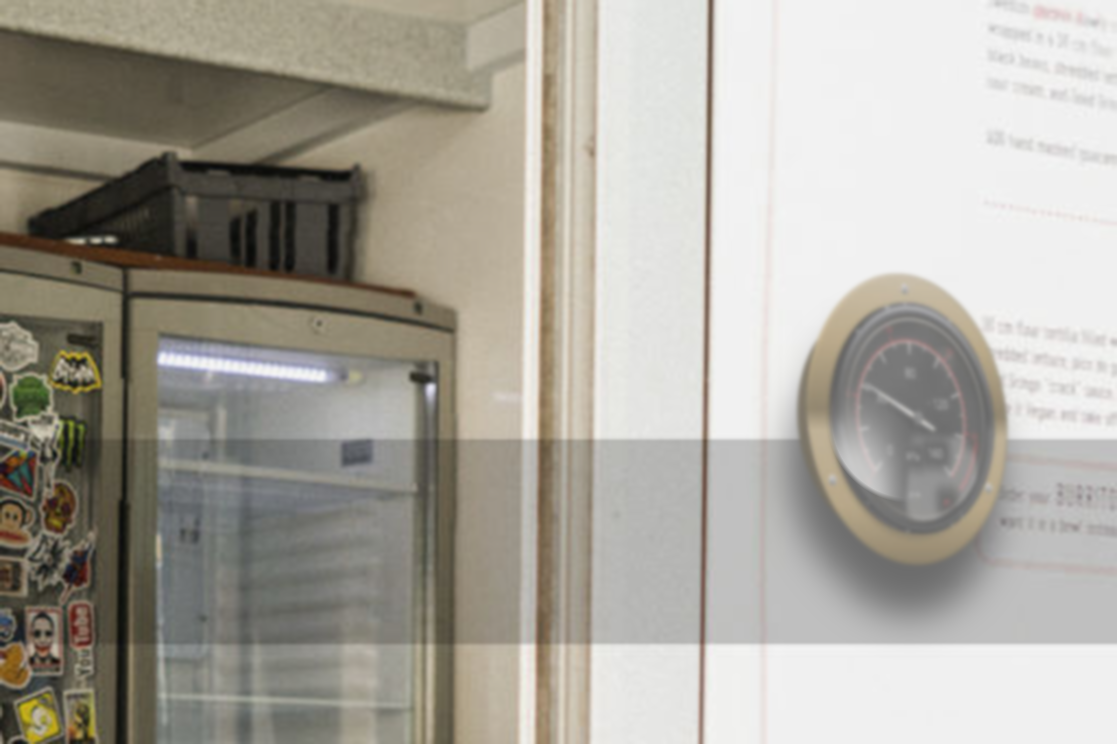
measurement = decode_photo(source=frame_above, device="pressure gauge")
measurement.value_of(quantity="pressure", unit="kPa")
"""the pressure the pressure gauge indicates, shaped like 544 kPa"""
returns 40 kPa
